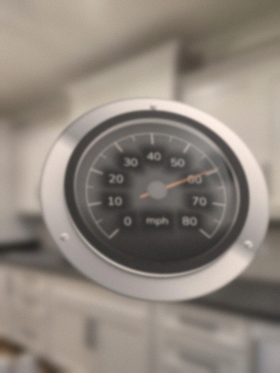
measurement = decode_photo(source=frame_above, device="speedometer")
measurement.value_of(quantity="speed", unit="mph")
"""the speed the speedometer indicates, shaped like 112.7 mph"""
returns 60 mph
